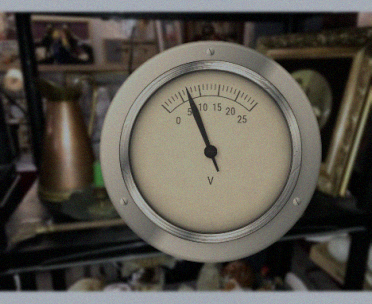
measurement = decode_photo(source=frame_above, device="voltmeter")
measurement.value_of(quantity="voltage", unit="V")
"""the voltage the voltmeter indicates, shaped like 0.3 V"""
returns 7 V
